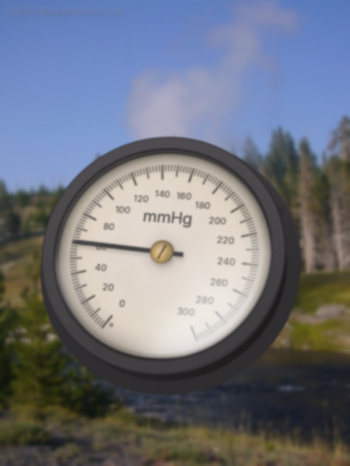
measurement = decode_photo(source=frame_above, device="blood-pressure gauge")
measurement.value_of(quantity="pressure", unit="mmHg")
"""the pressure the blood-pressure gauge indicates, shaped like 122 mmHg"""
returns 60 mmHg
